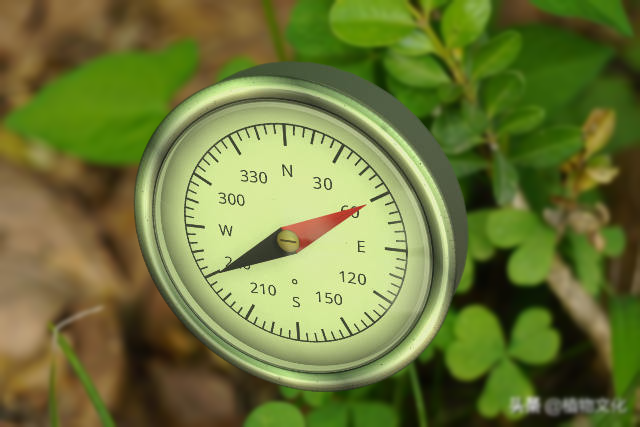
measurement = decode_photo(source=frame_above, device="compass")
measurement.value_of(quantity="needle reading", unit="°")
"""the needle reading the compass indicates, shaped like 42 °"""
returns 60 °
